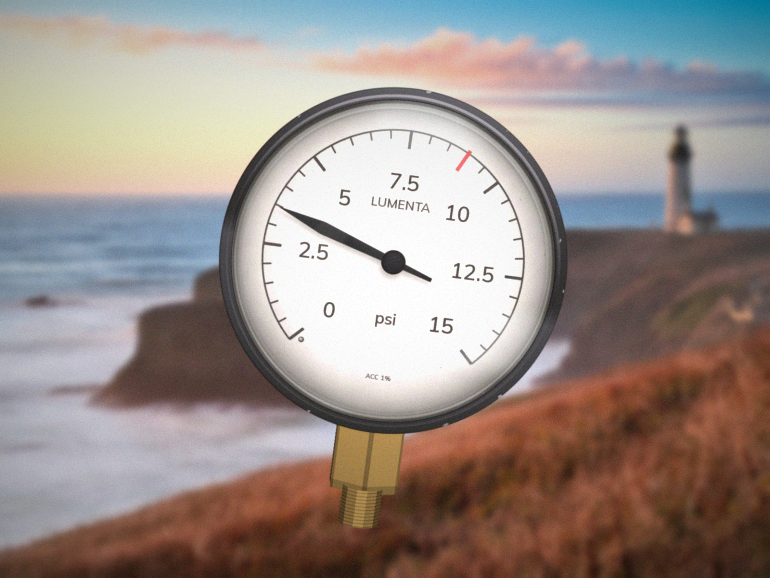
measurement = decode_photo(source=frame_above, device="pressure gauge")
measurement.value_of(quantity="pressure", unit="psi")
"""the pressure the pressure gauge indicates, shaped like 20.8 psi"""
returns 3.5 psi
